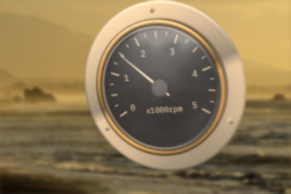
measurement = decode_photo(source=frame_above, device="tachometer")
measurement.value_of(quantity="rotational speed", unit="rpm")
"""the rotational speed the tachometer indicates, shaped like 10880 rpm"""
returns 1500 rpm
